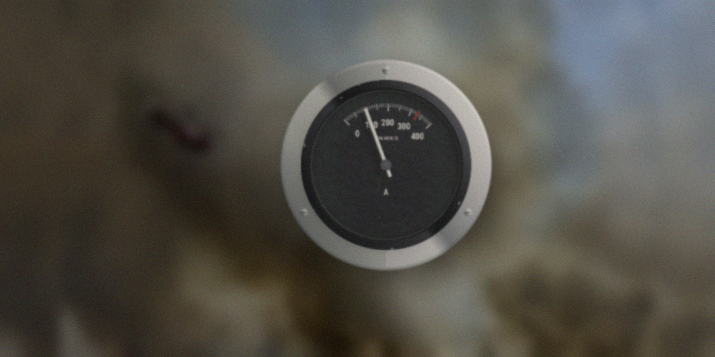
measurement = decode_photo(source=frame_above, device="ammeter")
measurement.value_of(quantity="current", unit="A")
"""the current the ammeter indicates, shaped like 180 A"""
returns 100 A
